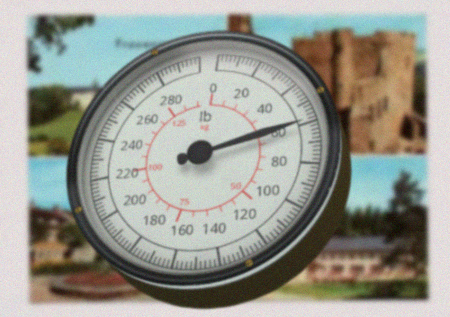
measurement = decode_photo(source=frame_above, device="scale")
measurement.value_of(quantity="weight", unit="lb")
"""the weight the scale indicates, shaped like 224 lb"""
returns 60 lb
